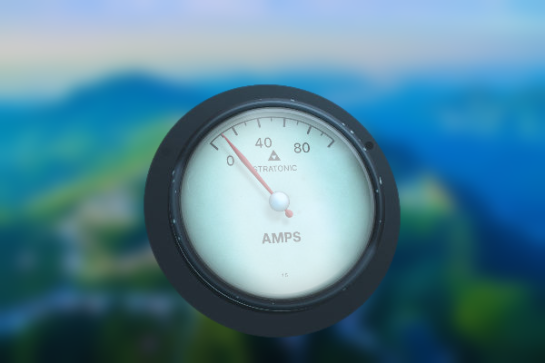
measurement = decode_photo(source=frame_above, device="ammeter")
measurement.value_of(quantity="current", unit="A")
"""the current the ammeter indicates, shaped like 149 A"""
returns 10 A
